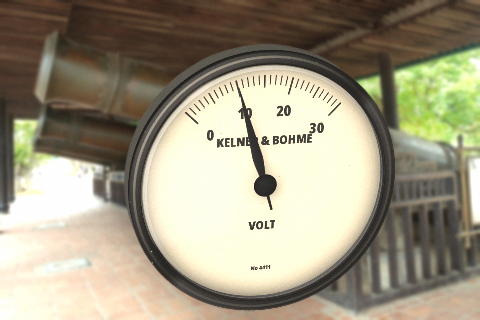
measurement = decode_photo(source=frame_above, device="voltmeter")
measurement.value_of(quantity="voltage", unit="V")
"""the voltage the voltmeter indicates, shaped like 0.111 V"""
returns 10 V
